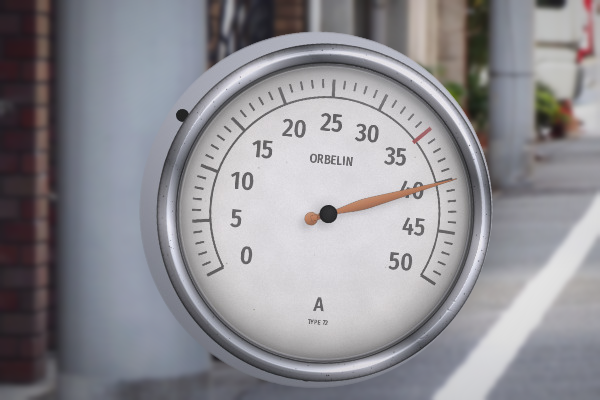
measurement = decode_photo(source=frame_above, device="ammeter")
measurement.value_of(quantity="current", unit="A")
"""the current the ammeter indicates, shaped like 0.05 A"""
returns 40 A
